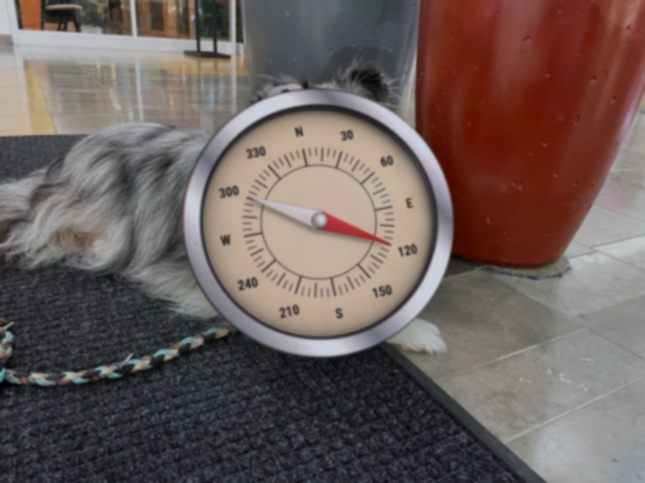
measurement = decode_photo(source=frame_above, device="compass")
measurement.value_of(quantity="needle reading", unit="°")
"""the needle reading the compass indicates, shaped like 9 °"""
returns 120 °
